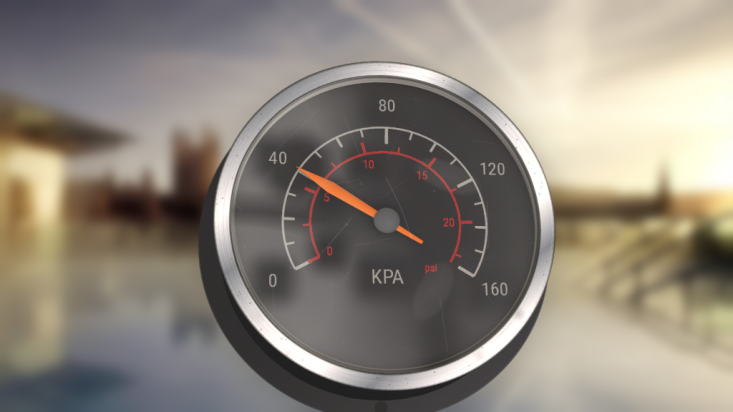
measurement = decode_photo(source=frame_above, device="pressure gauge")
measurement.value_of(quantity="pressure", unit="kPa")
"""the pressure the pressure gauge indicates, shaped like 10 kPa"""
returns 40 kPa
